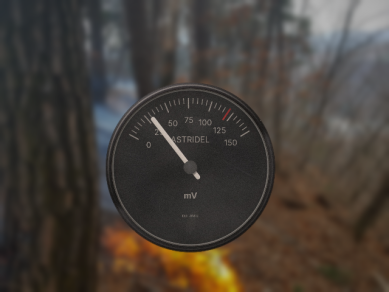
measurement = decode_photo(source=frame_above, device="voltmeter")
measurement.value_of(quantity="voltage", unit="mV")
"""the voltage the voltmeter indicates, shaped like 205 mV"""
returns 30 mV
